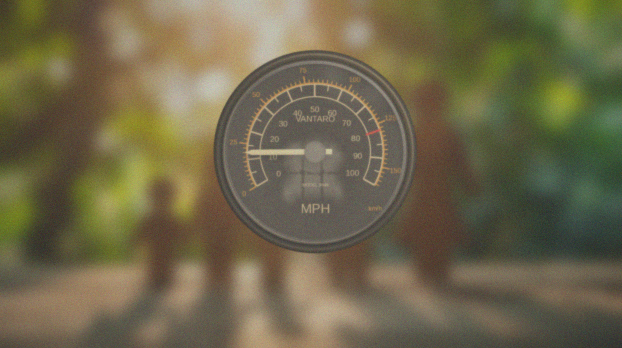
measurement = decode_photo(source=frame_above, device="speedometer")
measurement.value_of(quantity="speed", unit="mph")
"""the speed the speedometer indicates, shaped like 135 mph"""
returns 12.5 mph
